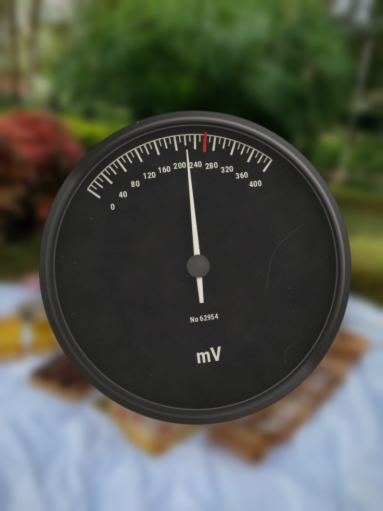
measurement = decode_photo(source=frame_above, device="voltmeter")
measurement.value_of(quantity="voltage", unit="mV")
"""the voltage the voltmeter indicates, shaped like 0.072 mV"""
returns 220 mV
